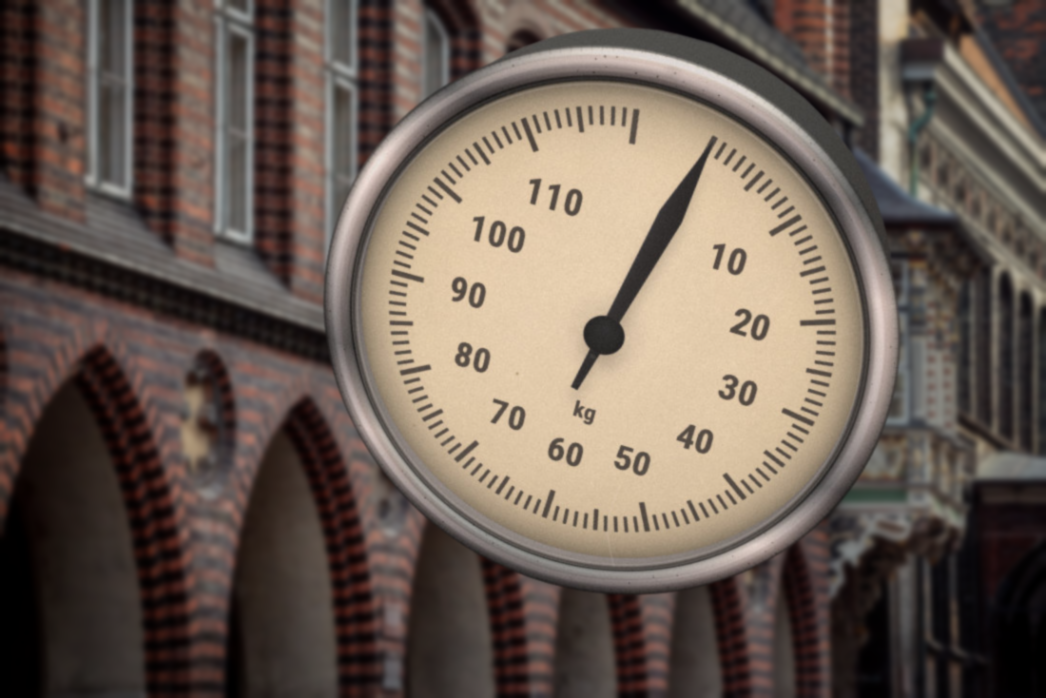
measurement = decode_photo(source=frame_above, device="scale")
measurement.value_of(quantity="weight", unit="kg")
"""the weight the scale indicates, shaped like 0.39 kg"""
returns 0 kg
